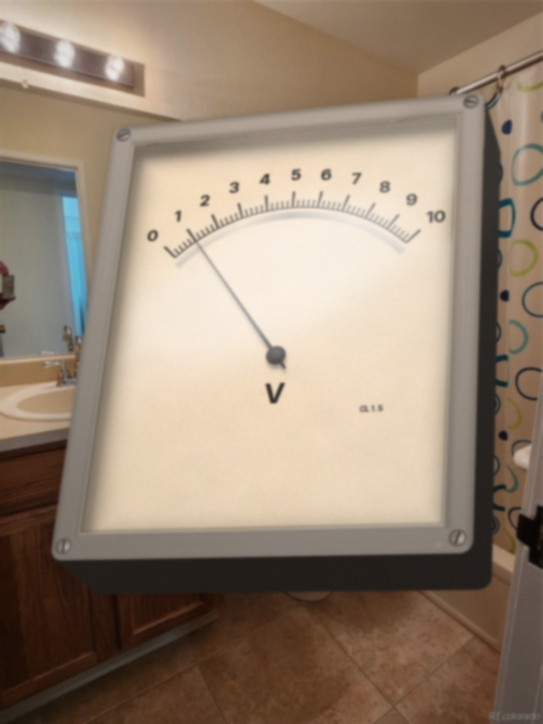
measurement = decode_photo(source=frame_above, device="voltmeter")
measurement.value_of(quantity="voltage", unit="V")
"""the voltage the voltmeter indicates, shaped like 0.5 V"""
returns 1 V
